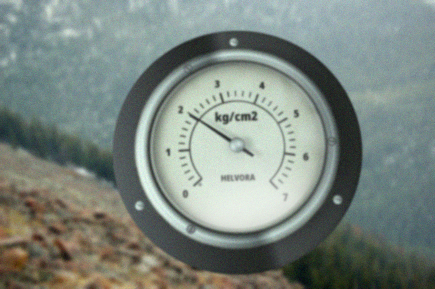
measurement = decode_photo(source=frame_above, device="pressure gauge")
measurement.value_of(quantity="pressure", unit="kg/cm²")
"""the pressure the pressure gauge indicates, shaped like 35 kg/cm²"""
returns 2 kg/cm²
